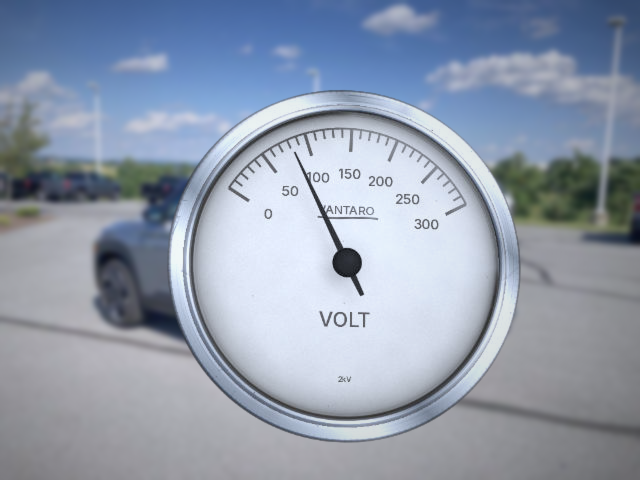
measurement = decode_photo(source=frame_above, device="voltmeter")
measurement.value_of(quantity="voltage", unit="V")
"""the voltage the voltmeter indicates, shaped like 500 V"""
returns 80 V
